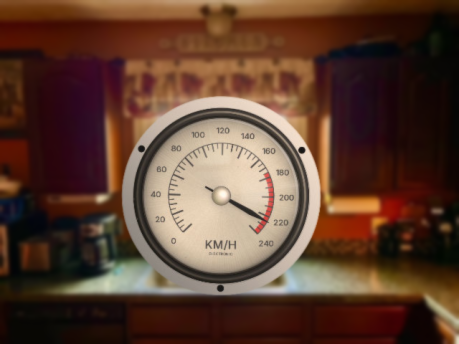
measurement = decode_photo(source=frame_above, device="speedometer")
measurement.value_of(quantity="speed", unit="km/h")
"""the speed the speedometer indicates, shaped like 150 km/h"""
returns 225 km/h
